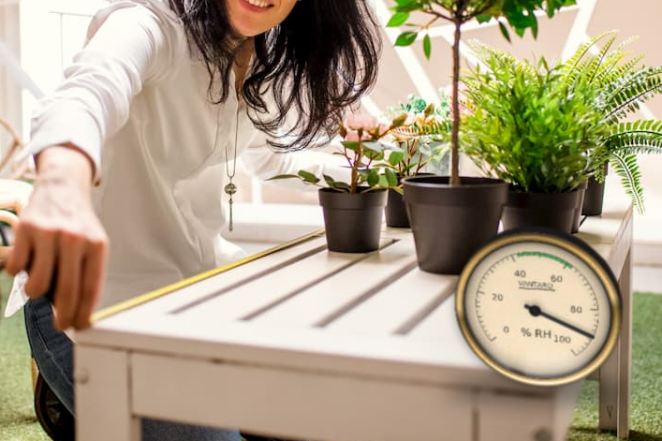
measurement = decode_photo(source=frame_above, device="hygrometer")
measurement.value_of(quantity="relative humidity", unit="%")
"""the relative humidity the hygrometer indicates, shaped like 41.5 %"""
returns 90 %
